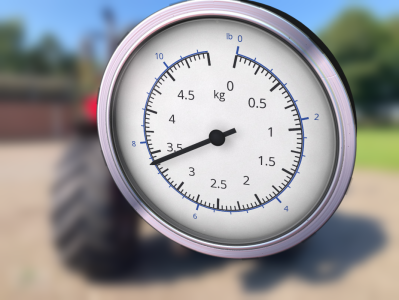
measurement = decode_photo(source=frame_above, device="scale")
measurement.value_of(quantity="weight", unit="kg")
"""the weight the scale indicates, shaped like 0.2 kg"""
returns 3.4 kg
